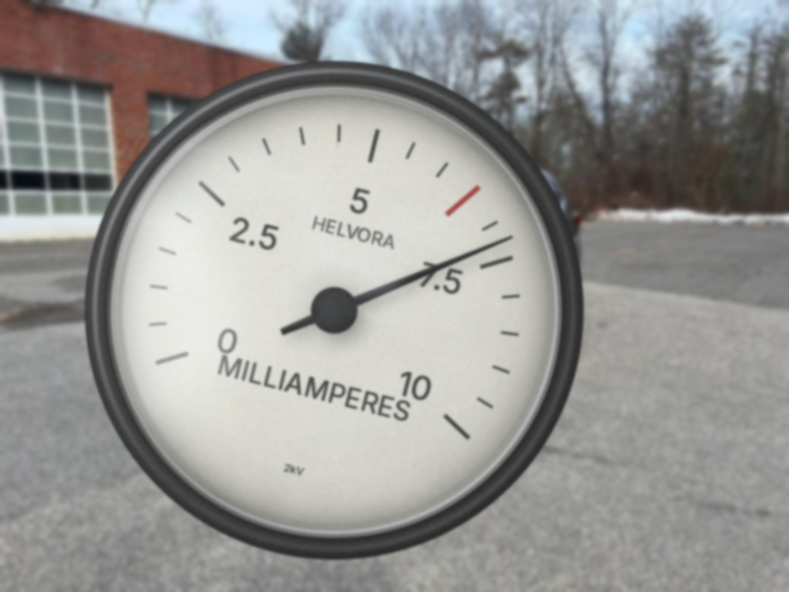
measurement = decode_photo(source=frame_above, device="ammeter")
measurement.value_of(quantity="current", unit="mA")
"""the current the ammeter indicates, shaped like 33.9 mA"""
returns 7.25 mA
